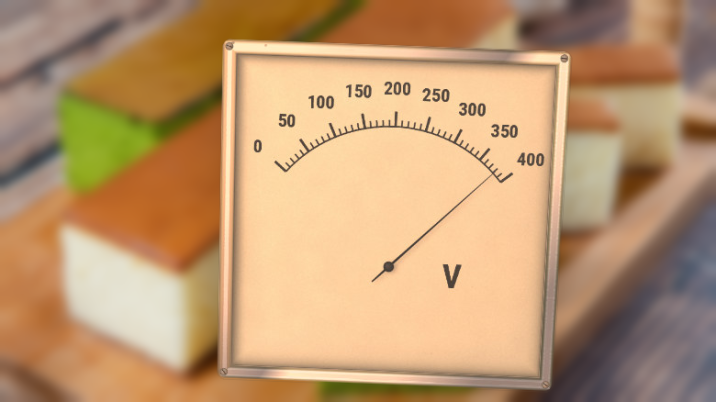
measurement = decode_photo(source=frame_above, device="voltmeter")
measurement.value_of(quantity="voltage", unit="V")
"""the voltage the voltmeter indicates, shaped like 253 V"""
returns 380 V
